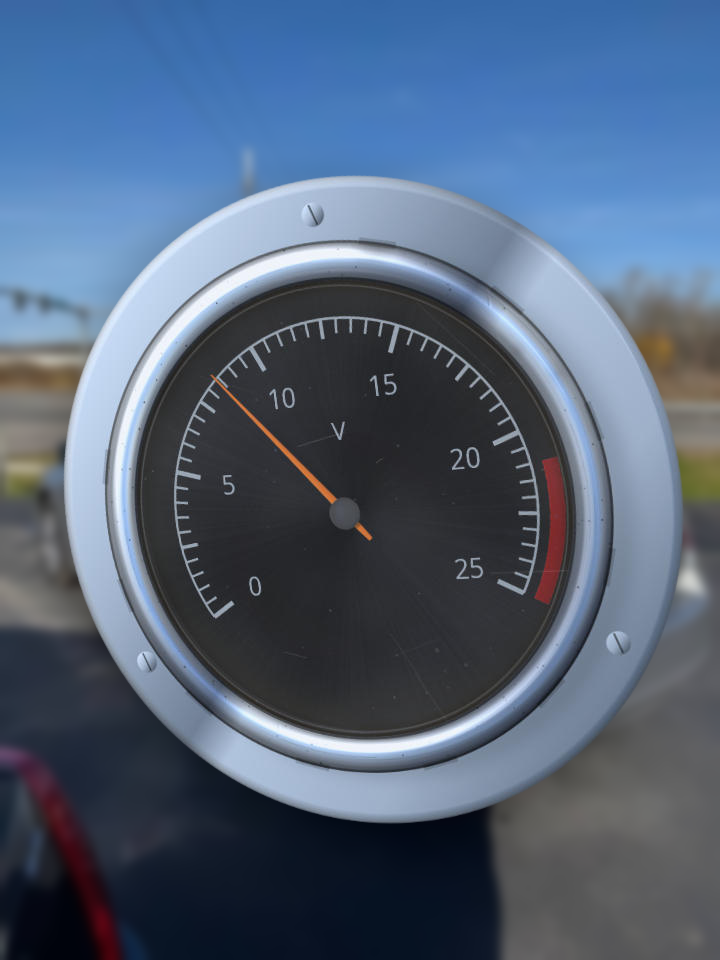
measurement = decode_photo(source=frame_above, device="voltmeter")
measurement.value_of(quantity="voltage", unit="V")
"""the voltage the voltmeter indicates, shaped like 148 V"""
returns 8.5 V
